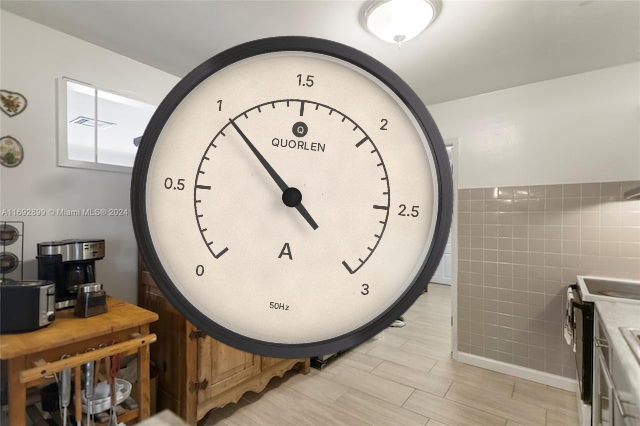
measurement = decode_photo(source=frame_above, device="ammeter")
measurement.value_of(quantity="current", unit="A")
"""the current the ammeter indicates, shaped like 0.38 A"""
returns 1 A
